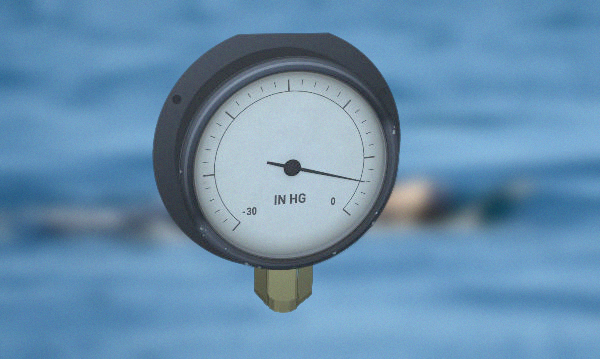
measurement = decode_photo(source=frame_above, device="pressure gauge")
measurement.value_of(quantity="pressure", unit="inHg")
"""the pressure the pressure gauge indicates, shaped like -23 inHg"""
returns -3 inHg
